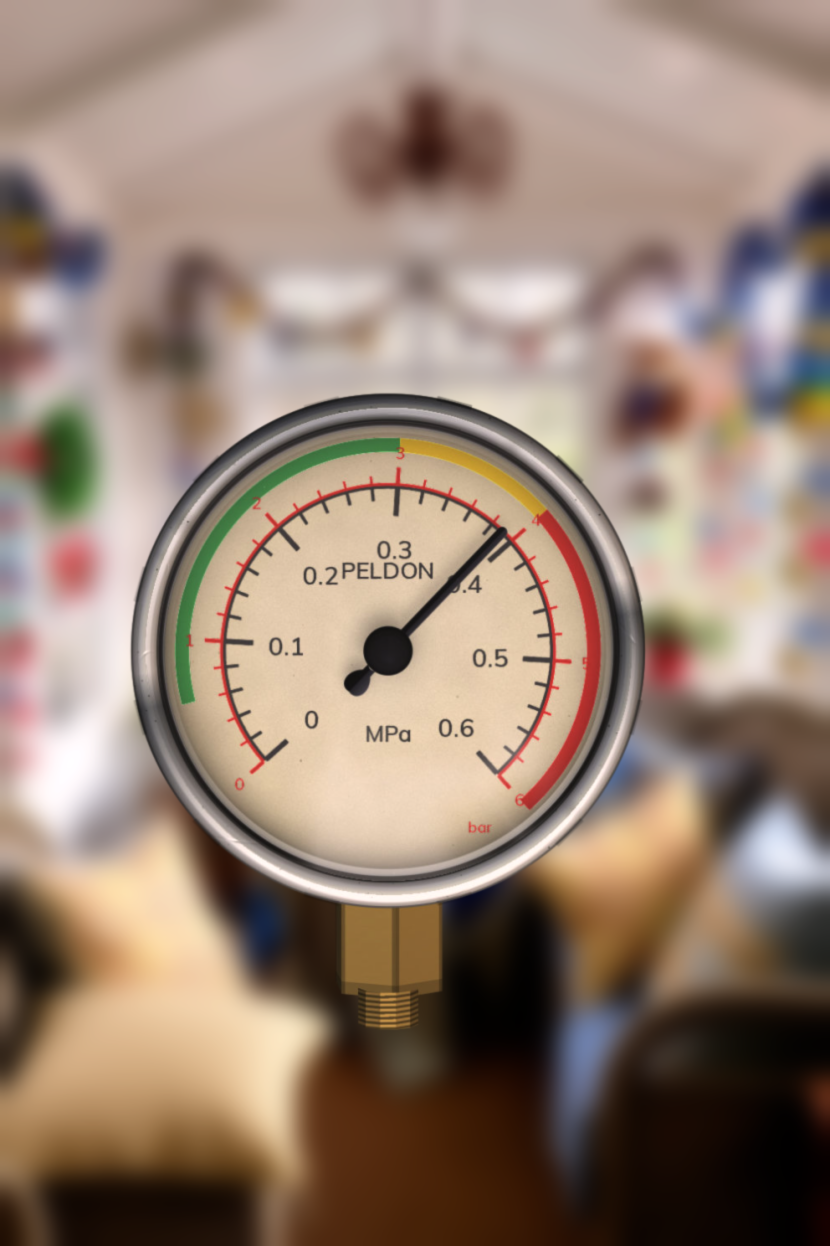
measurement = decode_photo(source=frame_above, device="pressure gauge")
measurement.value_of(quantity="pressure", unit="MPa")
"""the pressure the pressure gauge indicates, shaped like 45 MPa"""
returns 0.39 MPa
